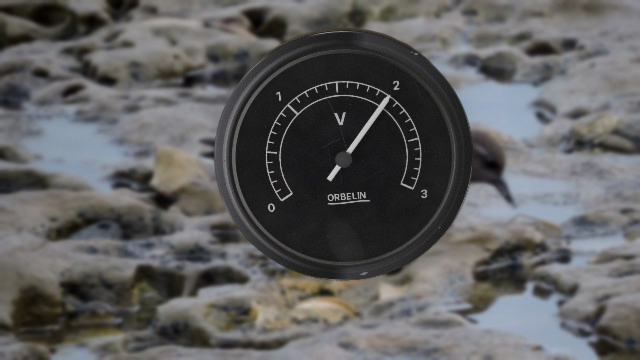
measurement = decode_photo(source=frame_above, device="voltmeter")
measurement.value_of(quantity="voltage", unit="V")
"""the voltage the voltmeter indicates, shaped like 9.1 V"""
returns 2 V
